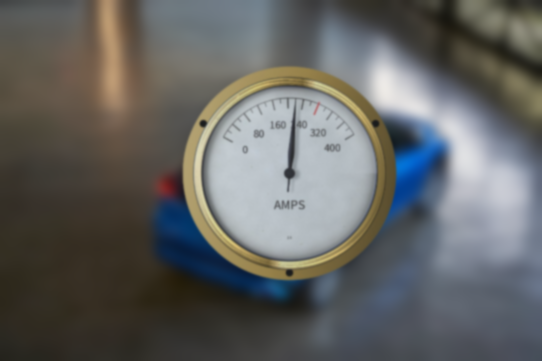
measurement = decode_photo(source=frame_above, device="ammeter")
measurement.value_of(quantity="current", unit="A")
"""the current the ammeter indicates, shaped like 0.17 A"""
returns 220 A
